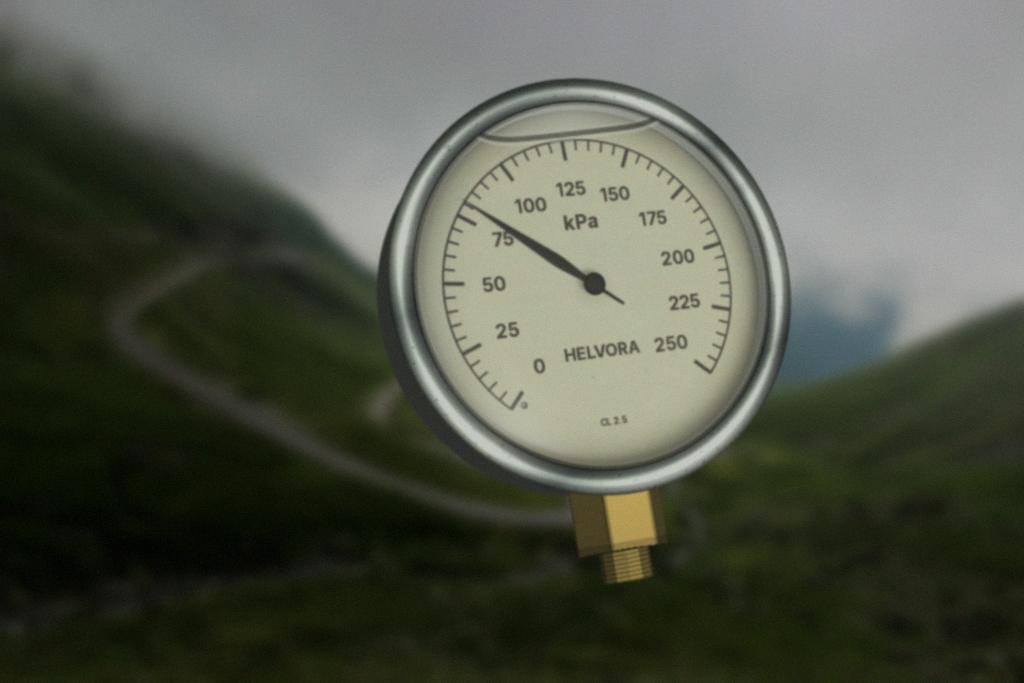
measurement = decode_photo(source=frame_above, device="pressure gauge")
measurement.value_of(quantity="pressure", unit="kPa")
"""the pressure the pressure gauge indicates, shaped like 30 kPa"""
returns 80 kPa
